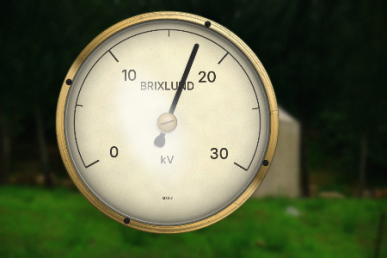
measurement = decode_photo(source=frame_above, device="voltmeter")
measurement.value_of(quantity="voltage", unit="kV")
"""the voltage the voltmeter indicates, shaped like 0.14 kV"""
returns 17.5 kV
